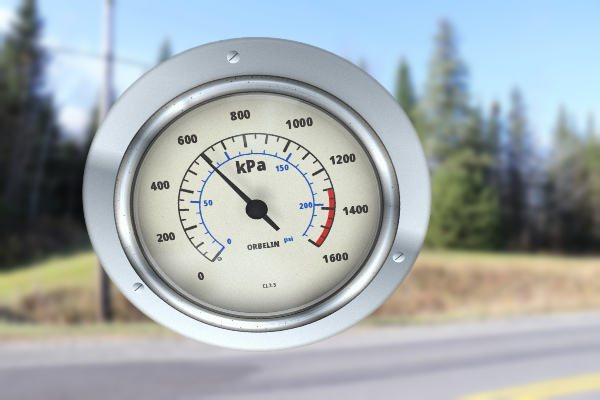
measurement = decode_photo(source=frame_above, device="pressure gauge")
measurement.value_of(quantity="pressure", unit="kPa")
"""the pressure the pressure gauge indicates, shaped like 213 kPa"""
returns 600 kPa
